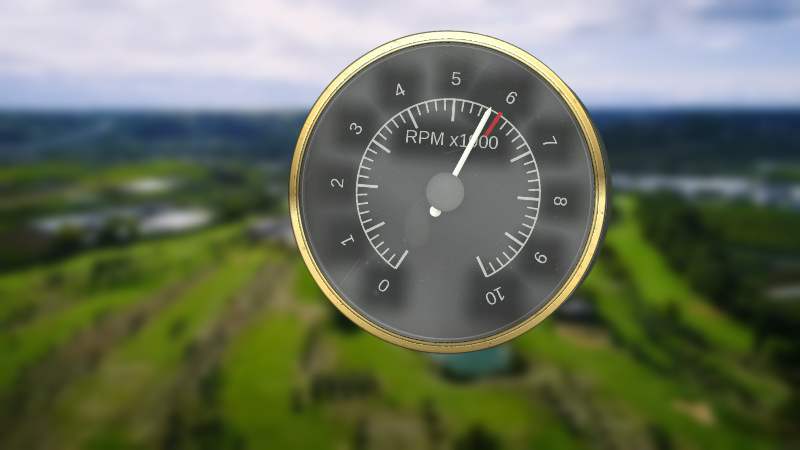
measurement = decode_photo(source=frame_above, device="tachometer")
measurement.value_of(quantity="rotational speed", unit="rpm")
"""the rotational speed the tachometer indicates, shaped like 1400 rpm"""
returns 5800 rpm
